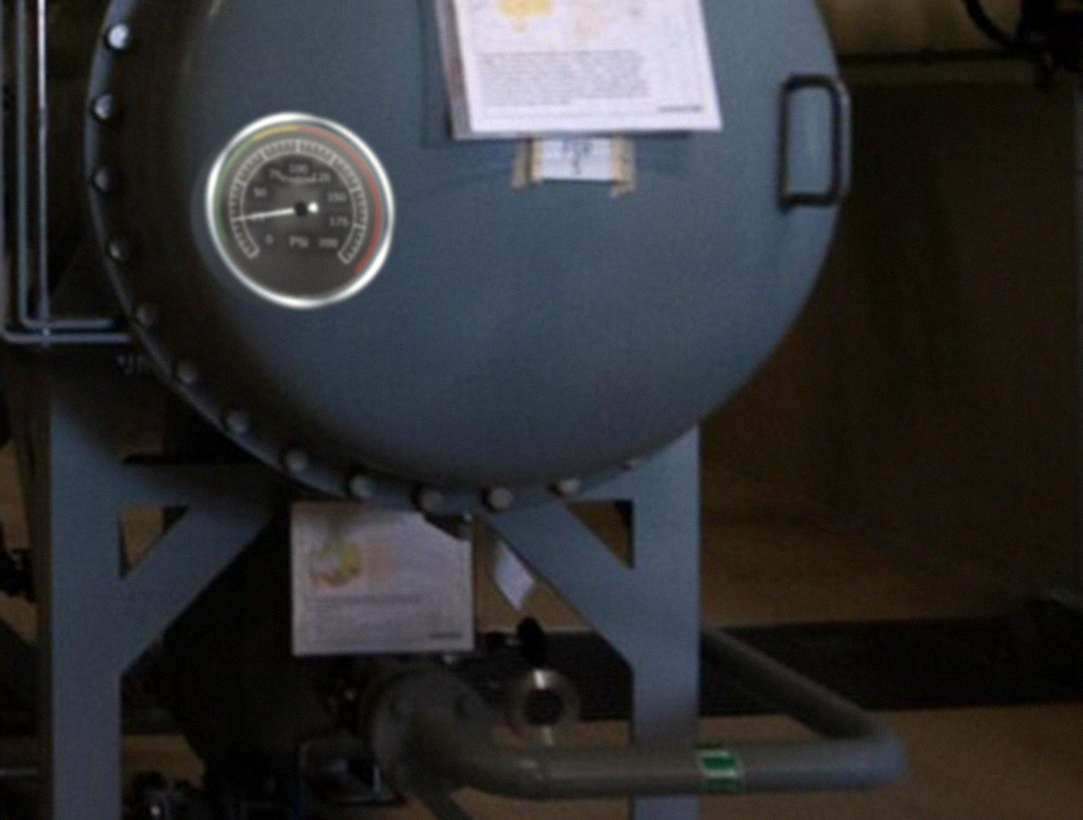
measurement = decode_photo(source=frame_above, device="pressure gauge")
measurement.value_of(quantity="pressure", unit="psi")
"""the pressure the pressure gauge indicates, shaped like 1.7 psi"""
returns 25 psi
